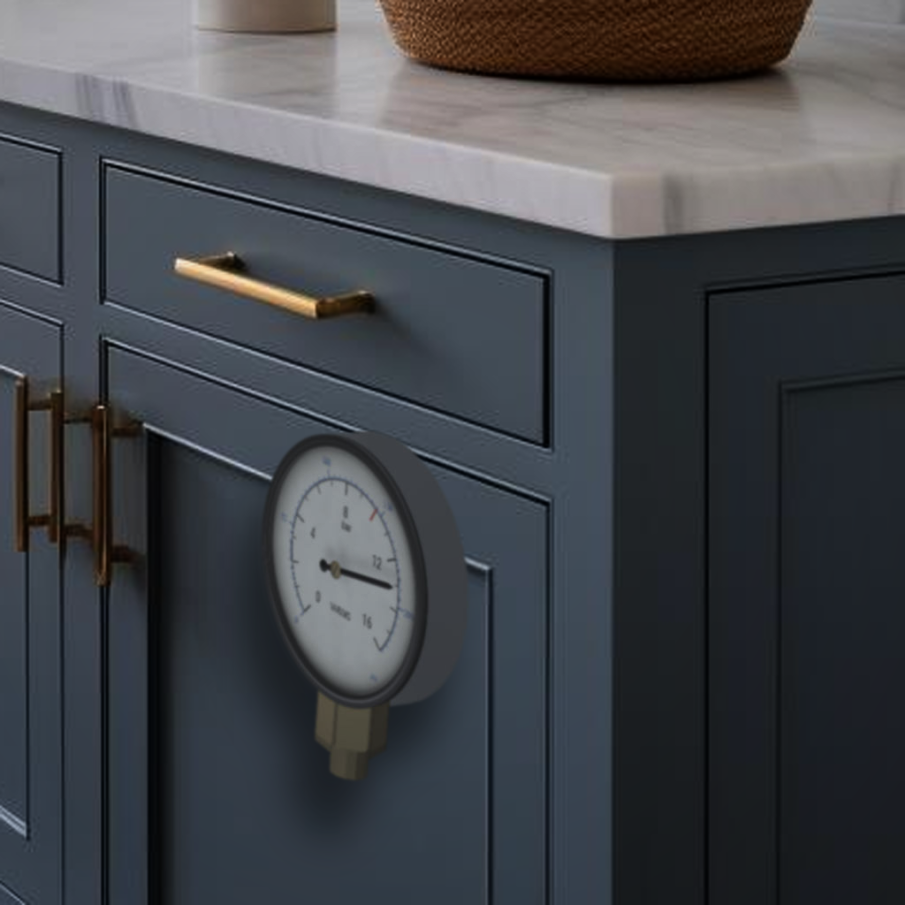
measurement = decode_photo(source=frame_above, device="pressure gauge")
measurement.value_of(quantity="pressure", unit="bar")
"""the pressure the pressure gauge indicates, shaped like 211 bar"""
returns 13 bar
